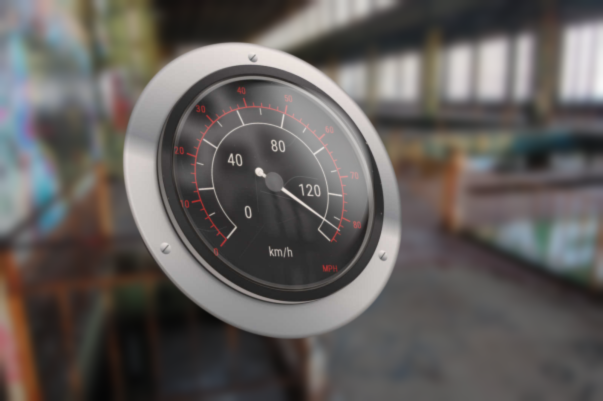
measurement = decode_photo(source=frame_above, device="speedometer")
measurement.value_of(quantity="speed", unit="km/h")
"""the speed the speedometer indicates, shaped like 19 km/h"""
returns 135 km/h
